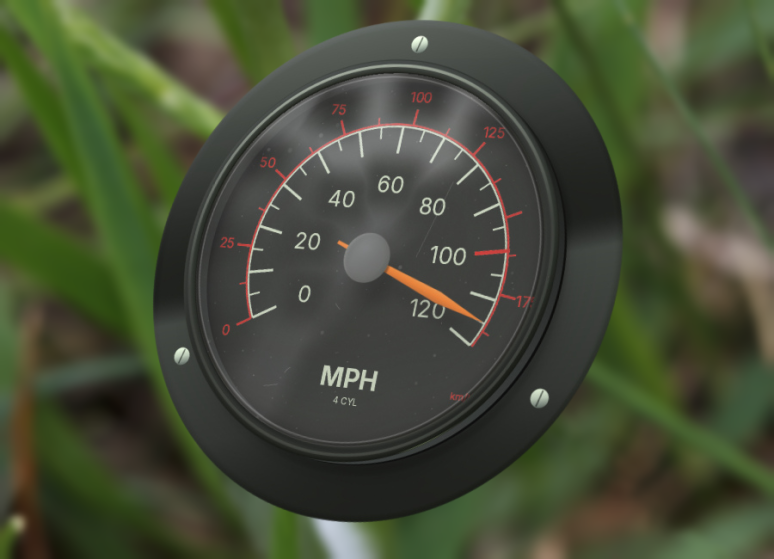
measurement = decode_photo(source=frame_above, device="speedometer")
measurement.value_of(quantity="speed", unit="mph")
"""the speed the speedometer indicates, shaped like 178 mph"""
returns 115 mph
